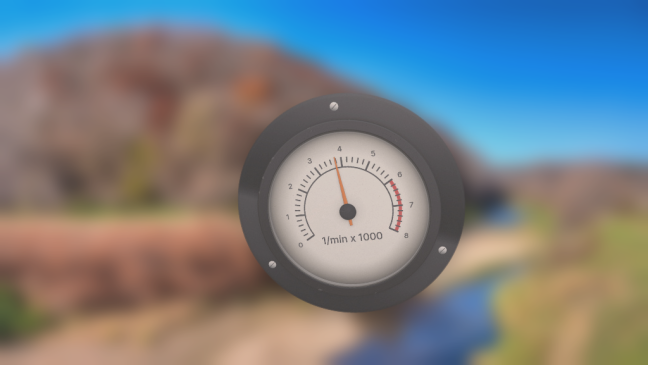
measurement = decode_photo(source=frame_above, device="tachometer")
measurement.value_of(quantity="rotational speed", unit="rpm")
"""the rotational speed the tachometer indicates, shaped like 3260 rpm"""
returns 3800 rpm
